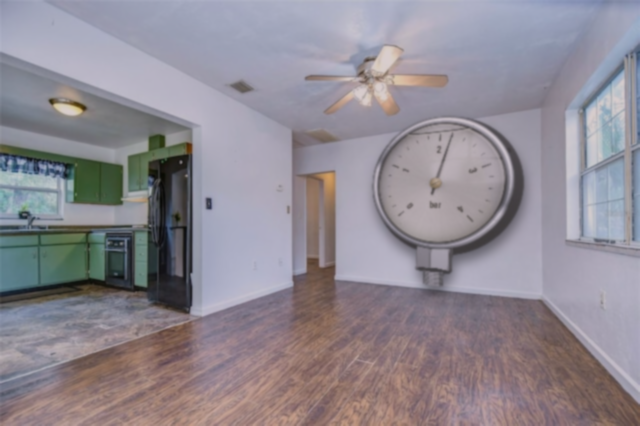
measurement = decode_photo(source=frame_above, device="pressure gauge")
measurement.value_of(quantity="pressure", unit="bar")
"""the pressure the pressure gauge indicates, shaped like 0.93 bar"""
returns 2.2 bar
